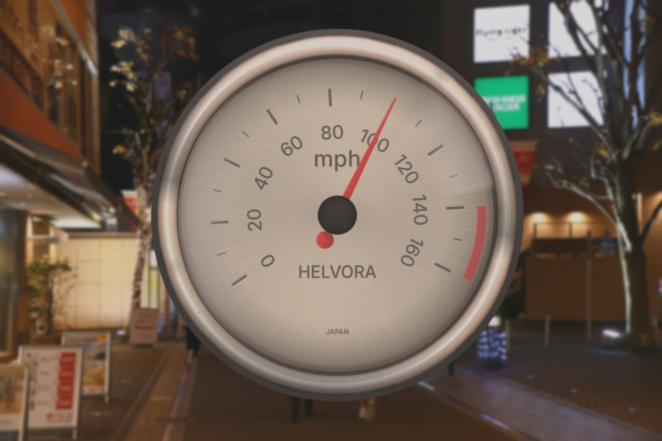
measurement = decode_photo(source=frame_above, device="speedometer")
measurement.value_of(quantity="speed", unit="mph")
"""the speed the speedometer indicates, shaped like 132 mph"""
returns 100 mph
